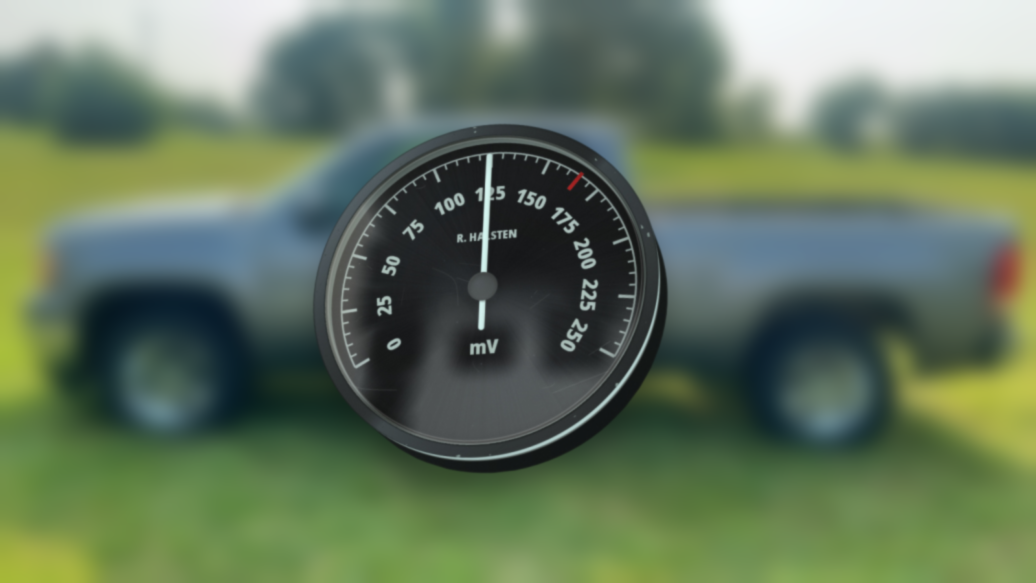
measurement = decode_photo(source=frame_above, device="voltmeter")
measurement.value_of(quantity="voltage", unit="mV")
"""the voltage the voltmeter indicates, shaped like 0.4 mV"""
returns 125 mV
